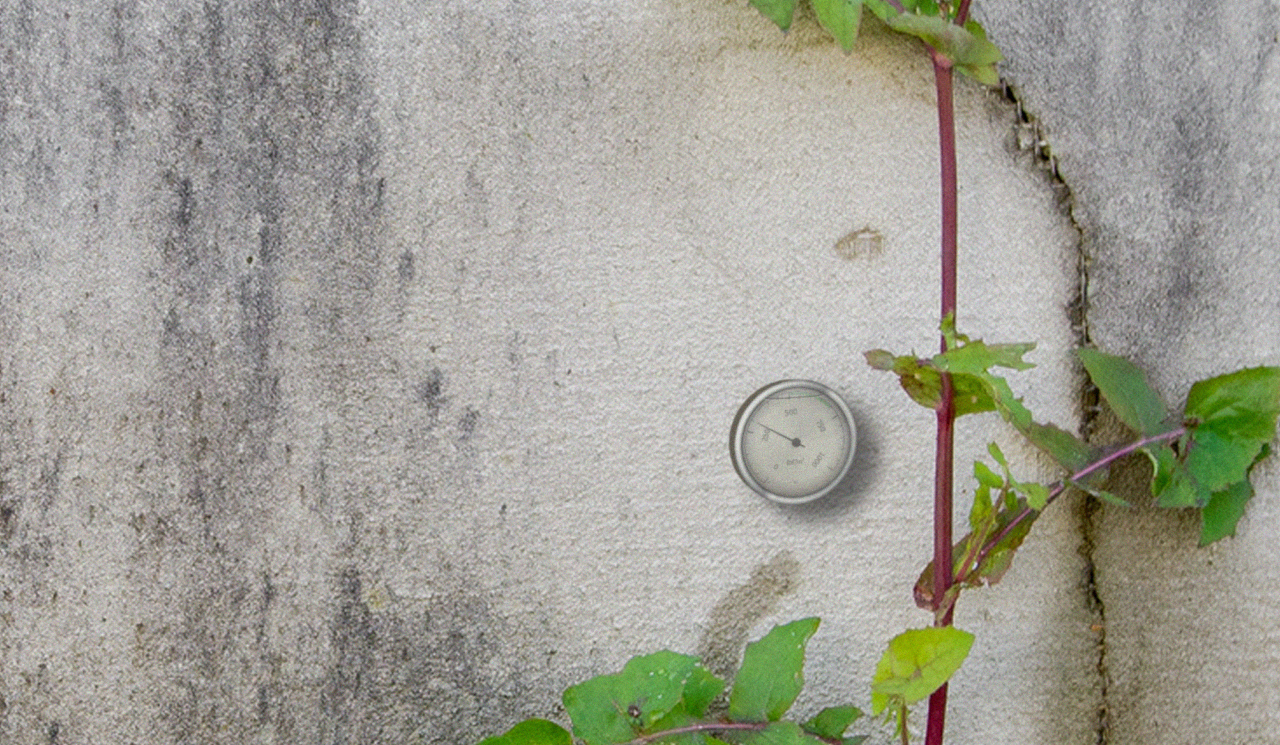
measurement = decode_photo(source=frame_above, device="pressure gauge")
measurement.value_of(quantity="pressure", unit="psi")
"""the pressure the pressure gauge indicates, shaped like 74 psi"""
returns 300 psi
